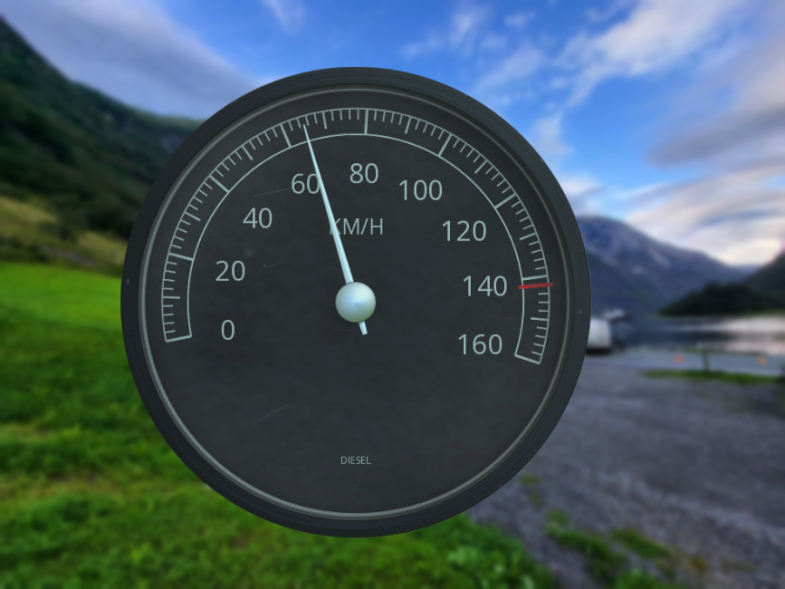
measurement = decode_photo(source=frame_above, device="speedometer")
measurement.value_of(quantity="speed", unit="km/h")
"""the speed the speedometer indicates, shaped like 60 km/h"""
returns 65 km/h
